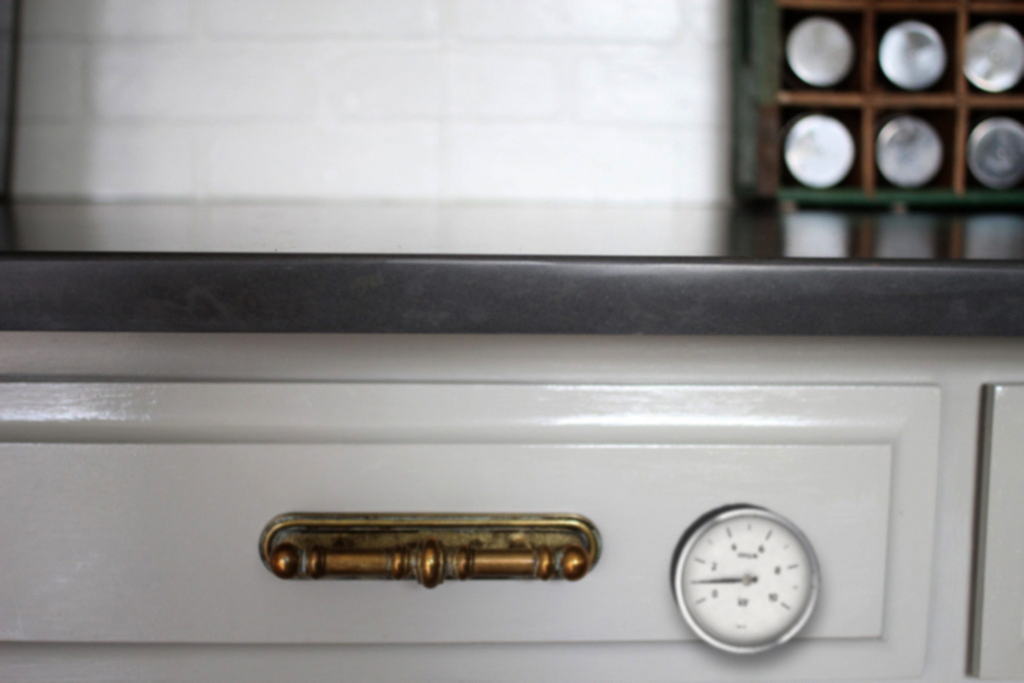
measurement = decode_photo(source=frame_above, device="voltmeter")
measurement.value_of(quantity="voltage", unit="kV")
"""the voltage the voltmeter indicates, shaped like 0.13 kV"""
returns 1 kV
